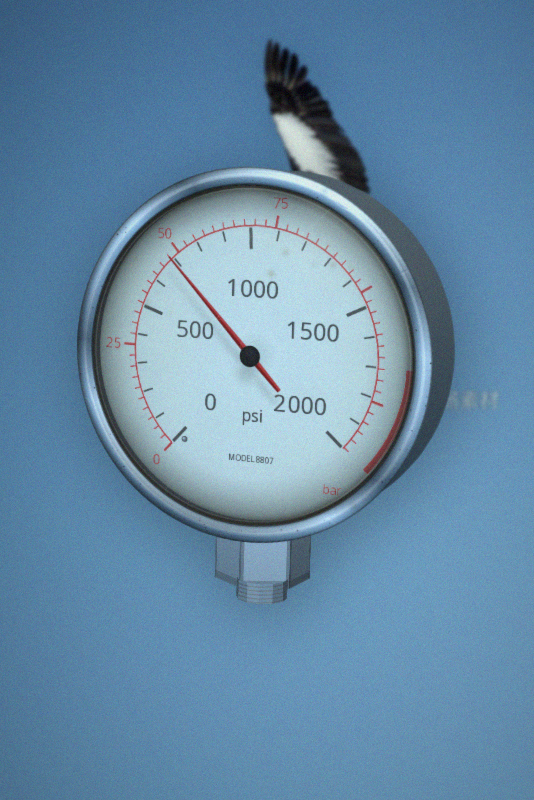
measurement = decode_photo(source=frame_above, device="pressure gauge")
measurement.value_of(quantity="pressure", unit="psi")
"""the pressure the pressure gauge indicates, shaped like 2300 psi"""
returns 700 psi
